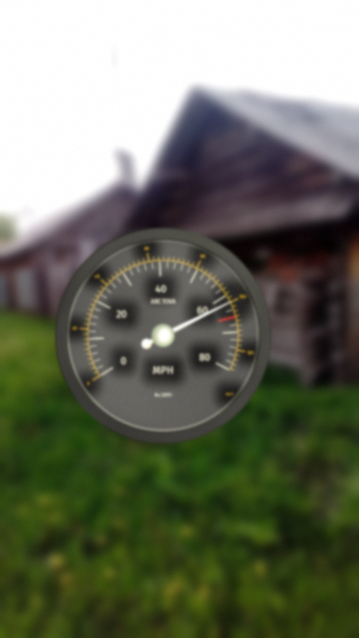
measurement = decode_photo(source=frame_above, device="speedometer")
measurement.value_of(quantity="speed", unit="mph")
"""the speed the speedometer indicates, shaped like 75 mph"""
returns 62 mph
